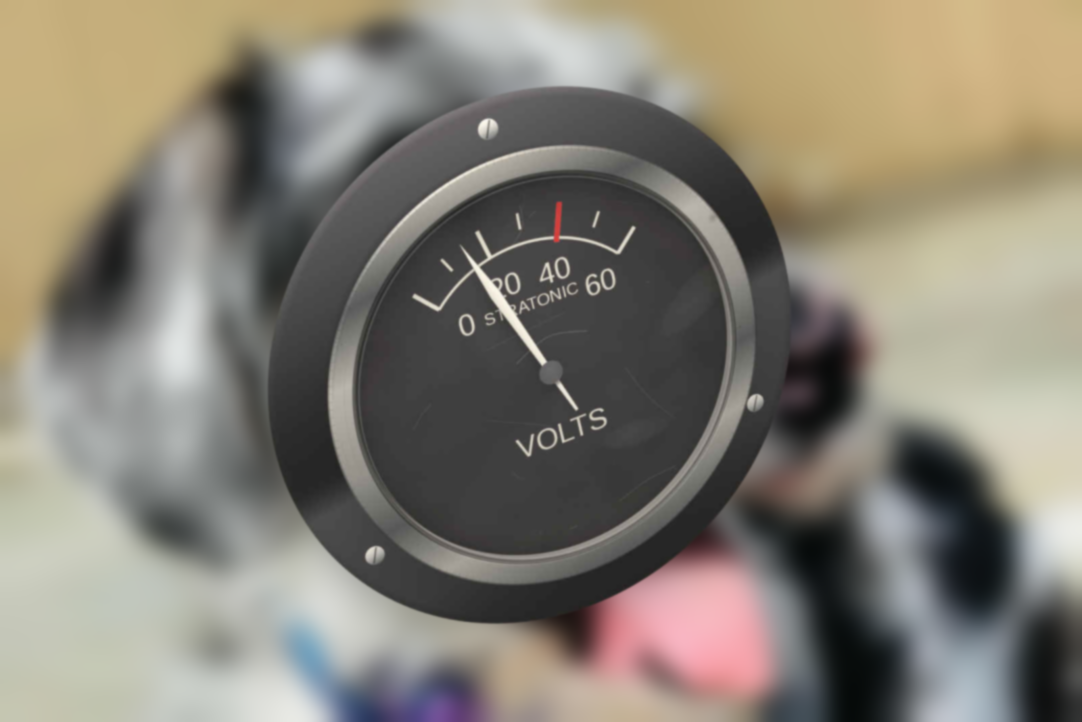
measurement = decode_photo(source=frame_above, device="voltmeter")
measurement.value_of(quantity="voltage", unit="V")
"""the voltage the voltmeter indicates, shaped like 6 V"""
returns 15 V
